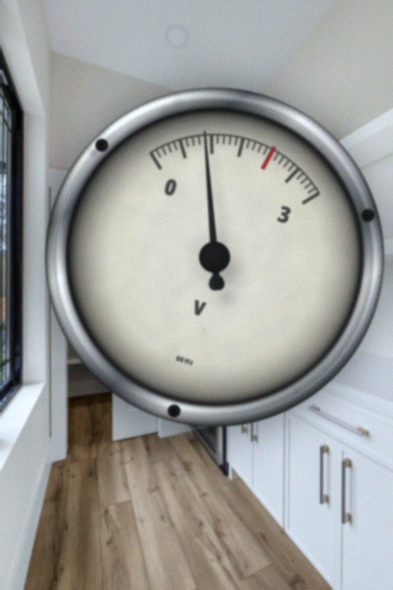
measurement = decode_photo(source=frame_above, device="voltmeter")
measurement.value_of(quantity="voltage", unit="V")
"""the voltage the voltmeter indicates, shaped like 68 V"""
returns 0.9 V
